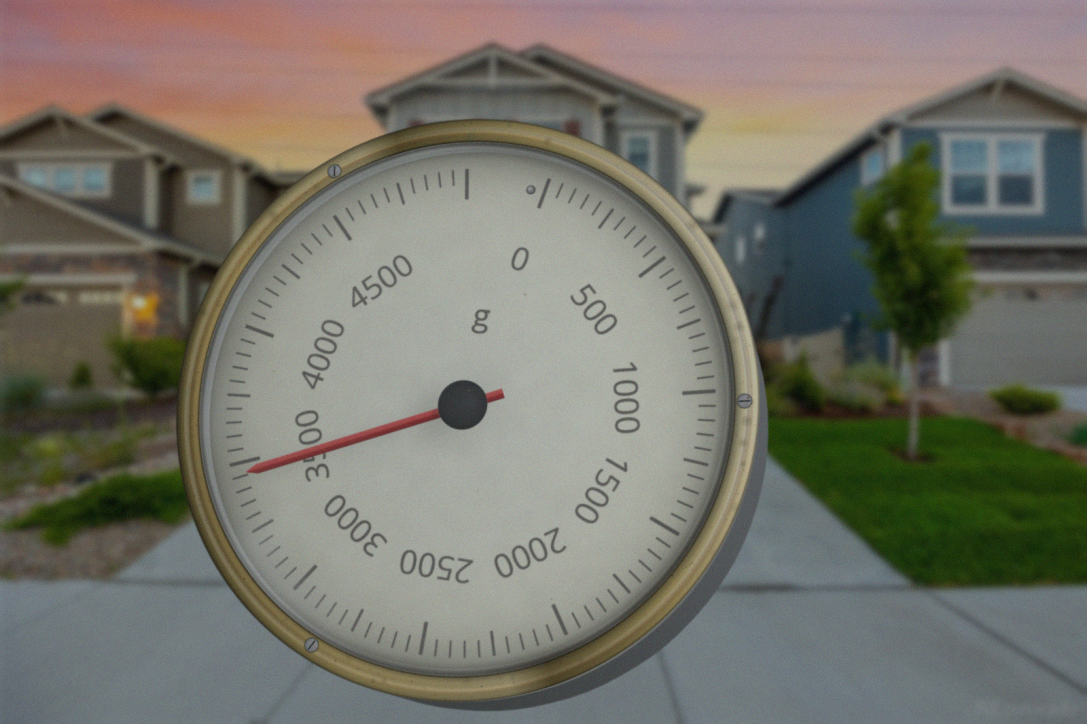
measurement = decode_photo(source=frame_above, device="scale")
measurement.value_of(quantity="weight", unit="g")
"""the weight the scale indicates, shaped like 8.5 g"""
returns 3450 g
